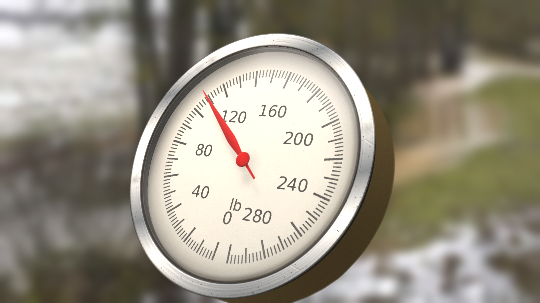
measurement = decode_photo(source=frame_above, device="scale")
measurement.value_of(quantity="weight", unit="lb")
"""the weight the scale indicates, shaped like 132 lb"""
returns 110 lb
